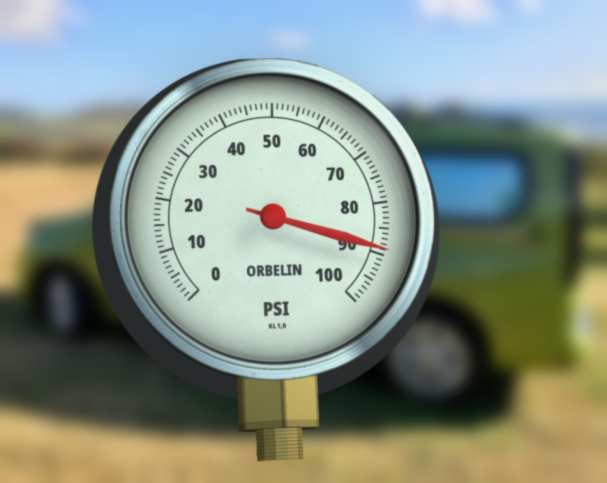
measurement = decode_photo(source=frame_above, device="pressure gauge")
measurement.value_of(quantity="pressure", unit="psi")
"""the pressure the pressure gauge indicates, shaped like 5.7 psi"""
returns 89 psi
